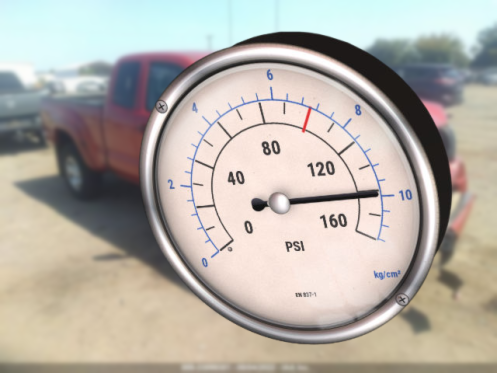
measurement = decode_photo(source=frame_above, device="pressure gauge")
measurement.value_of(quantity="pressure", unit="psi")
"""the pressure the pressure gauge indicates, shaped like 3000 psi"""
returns 140 psi
